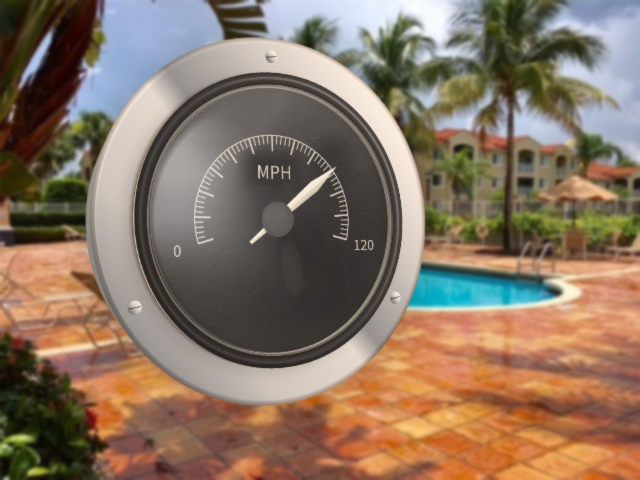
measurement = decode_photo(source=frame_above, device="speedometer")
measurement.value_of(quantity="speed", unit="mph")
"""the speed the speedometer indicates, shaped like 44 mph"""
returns 90 mph
